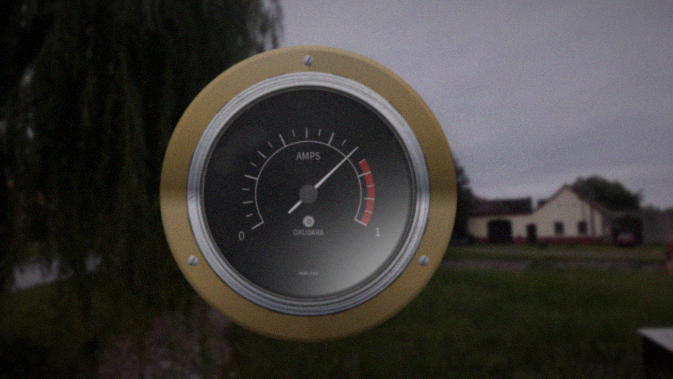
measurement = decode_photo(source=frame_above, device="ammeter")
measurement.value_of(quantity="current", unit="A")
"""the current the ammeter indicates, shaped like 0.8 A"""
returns 0.7 A
